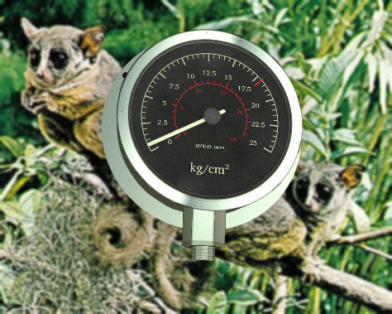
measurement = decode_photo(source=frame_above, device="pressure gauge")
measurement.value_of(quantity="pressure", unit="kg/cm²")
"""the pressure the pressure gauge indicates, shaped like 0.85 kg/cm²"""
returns 0.5 kg/cm²
